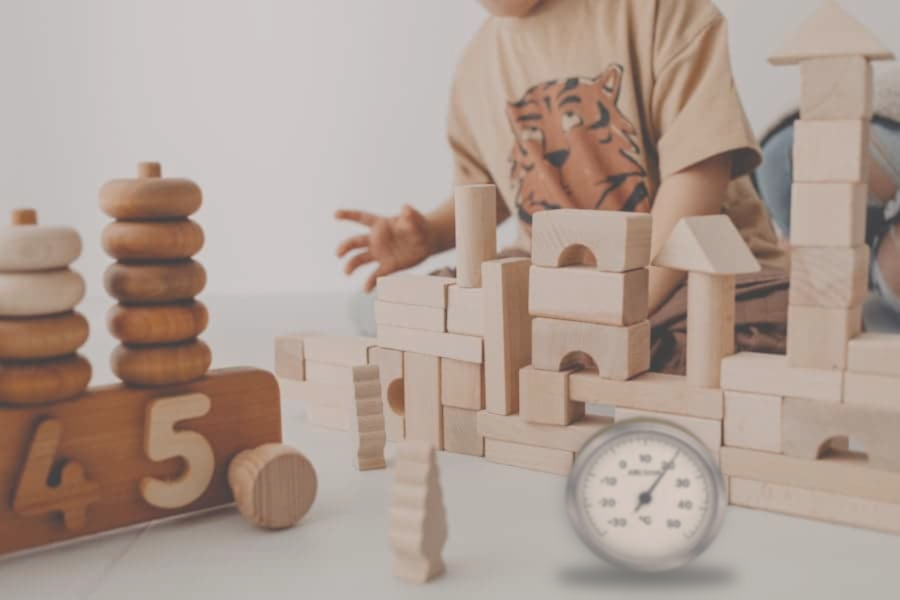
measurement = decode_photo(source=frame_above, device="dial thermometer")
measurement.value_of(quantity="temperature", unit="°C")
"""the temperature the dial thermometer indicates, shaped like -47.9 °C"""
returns 20 °C
